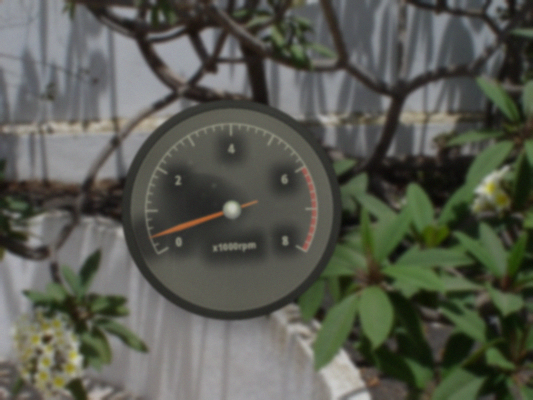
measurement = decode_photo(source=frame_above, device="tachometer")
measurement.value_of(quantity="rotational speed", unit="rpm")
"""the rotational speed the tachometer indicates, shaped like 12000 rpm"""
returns 400 rpm
